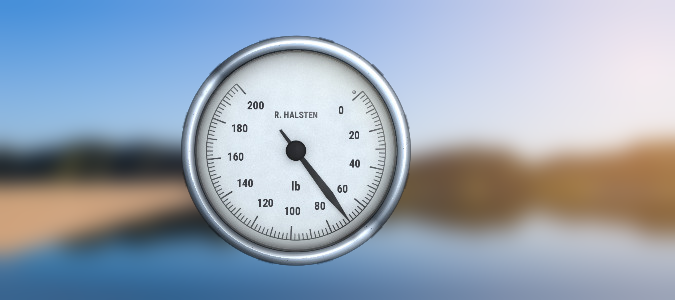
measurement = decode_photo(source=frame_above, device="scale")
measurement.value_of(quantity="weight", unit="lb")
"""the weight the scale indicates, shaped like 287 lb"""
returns 70 lb
